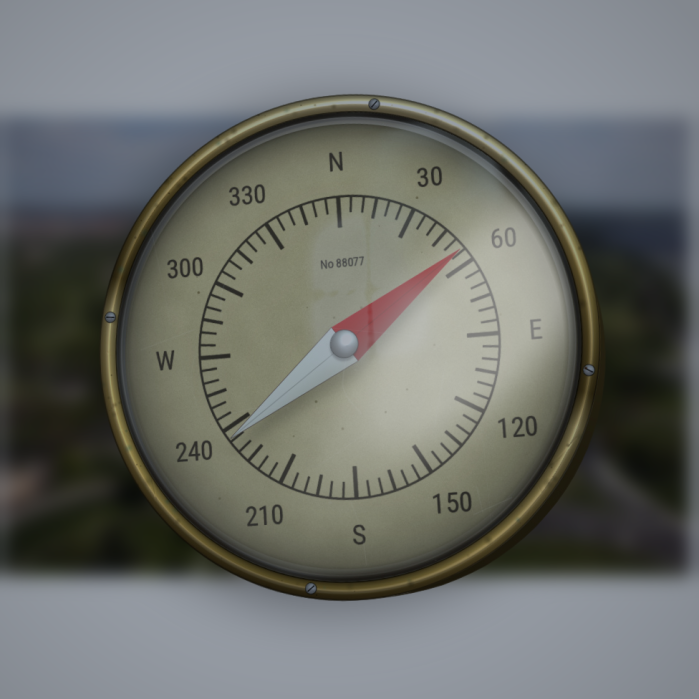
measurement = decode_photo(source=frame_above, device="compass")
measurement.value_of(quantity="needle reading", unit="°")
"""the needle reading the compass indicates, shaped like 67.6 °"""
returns 55 °
